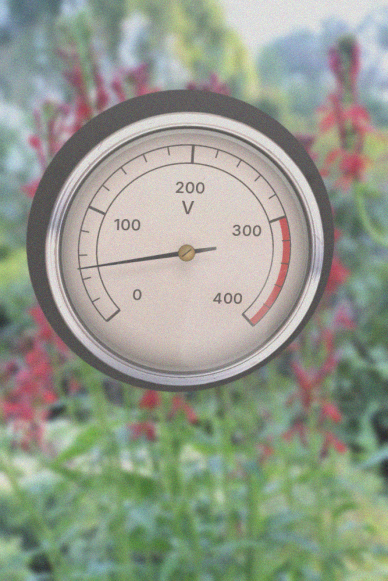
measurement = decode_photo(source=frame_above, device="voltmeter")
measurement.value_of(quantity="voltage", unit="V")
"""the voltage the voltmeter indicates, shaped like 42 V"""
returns 50 V
